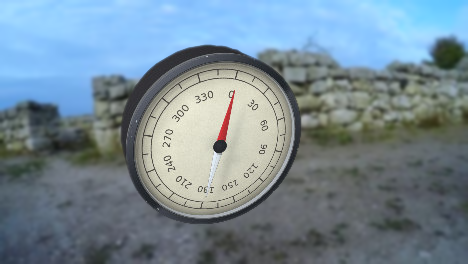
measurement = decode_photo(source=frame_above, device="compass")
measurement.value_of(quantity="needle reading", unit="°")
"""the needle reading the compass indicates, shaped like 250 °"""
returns 0 °
